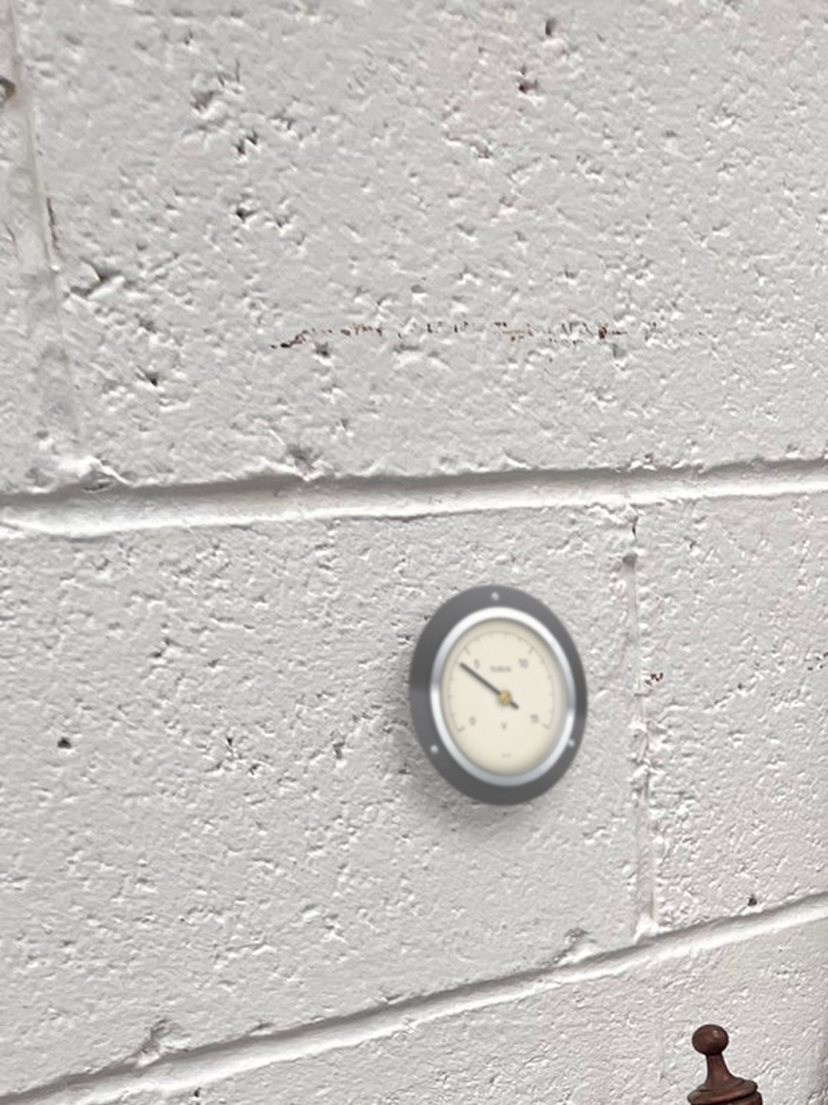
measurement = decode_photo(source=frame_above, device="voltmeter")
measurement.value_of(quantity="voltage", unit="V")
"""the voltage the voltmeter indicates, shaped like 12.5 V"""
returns 4 V
